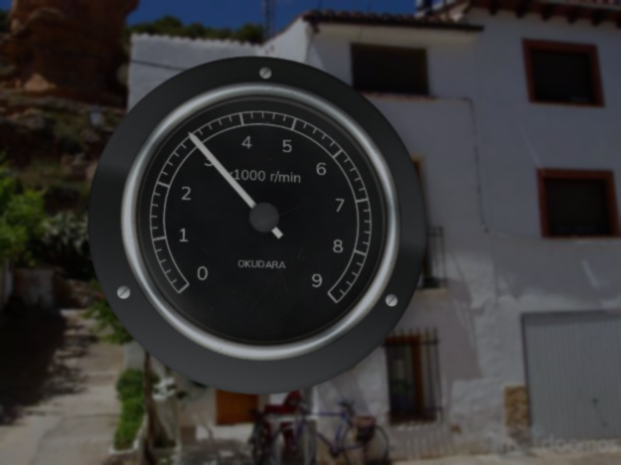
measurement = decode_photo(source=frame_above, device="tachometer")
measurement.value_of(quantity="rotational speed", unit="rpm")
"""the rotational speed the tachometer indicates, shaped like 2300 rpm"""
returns 3000 rpm
